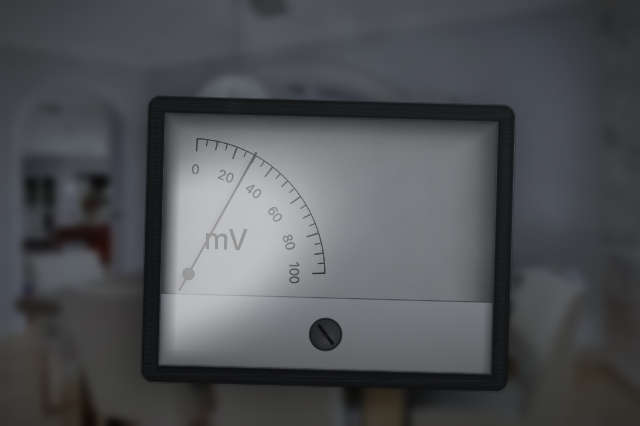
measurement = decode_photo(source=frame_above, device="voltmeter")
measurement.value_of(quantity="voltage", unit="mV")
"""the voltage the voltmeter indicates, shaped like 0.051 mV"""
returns 30 mV
